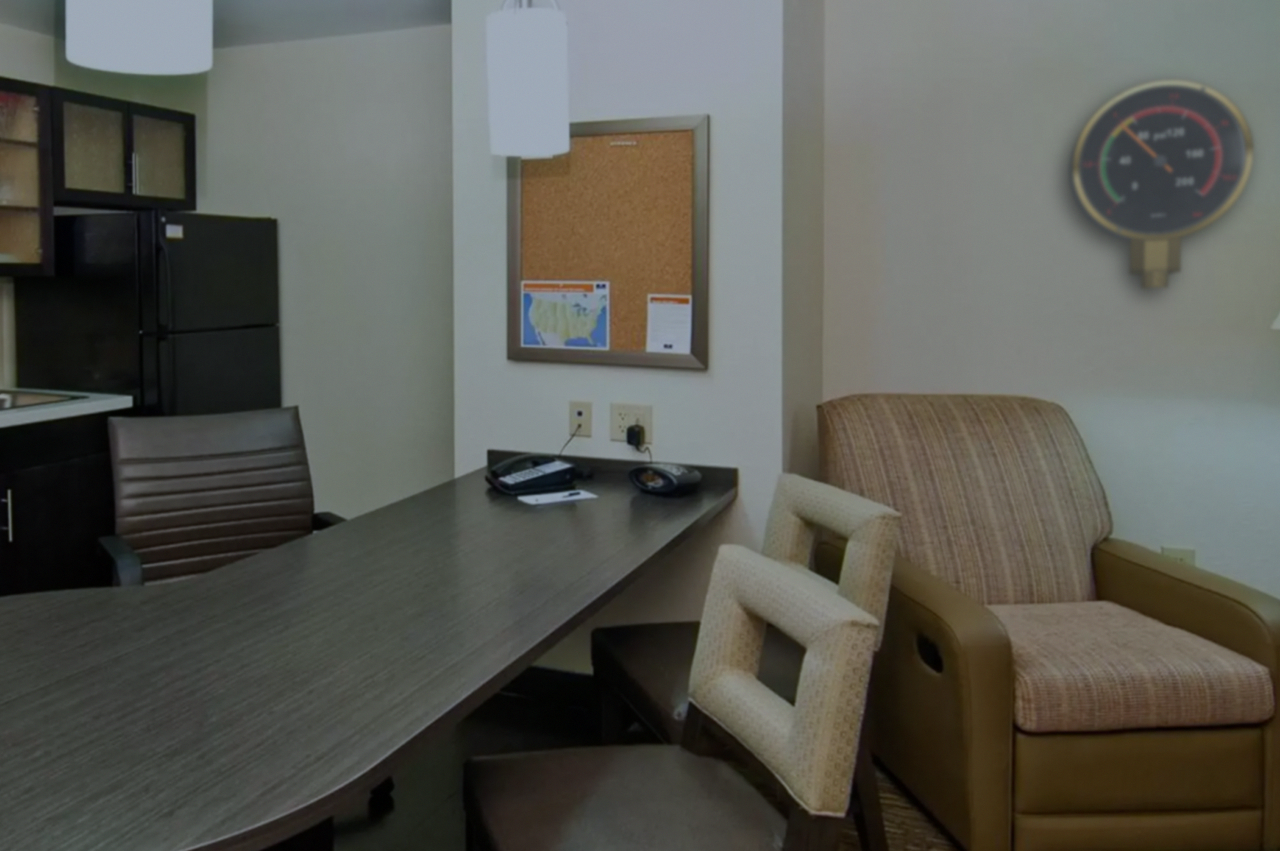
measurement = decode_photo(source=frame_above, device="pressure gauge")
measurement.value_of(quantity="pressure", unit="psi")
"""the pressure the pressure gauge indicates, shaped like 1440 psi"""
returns 70 psi
